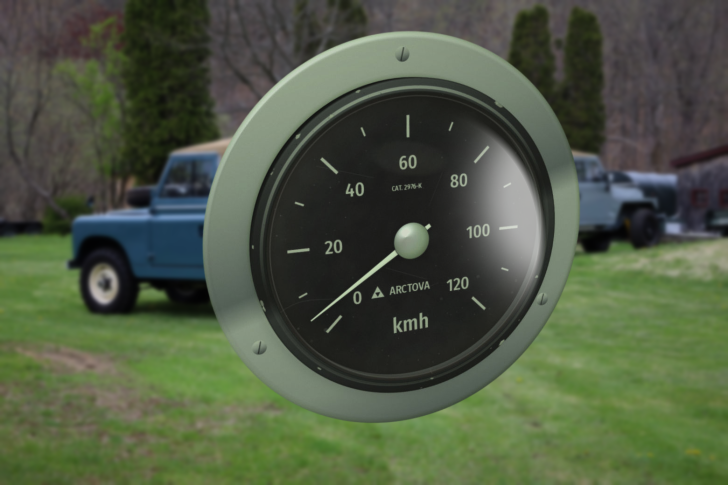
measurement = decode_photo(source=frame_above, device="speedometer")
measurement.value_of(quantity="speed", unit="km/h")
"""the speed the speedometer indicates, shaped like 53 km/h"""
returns 5 km/h
